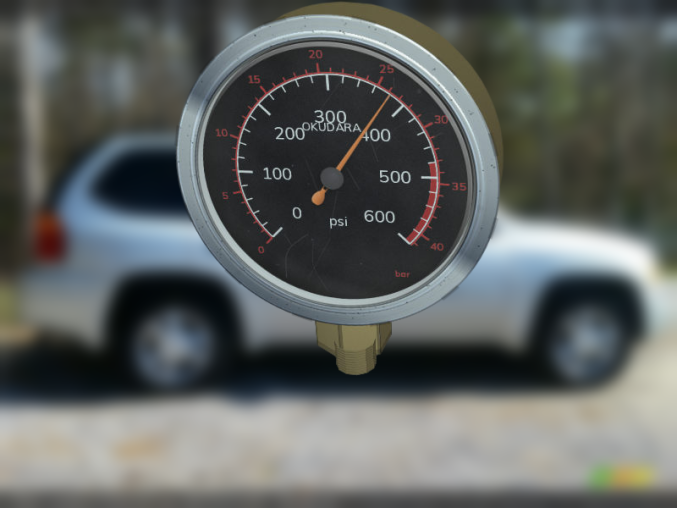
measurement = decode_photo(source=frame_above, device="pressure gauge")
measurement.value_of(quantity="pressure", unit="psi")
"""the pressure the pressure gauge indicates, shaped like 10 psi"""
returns 380 psi
